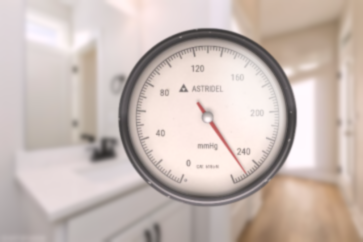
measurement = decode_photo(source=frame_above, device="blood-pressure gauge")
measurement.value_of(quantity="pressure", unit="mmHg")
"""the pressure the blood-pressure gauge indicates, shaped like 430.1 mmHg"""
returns 250 mmHg
